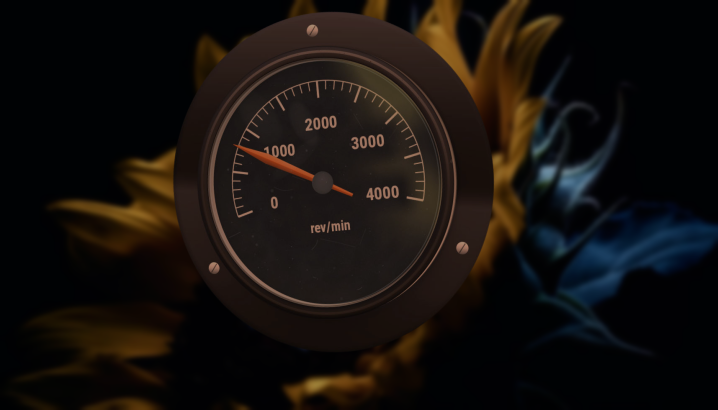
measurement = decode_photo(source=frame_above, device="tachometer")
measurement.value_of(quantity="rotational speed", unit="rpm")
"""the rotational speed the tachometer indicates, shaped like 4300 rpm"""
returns 800 rpm
